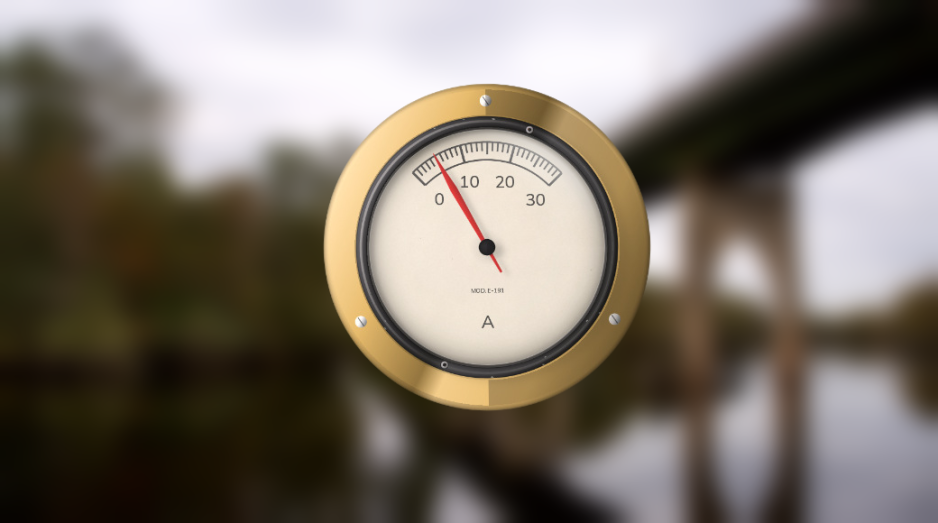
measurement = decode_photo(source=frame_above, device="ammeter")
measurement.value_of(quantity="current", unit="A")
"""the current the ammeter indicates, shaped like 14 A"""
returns 5 A
